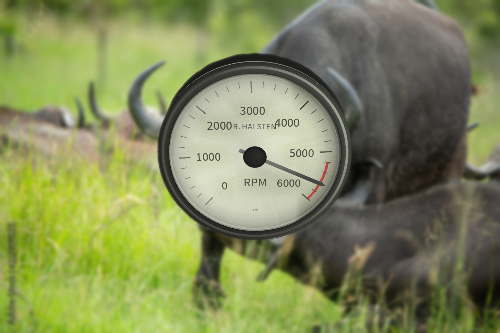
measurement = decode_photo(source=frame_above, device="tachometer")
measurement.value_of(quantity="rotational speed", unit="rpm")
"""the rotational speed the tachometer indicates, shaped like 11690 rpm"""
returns 5600 rpm
